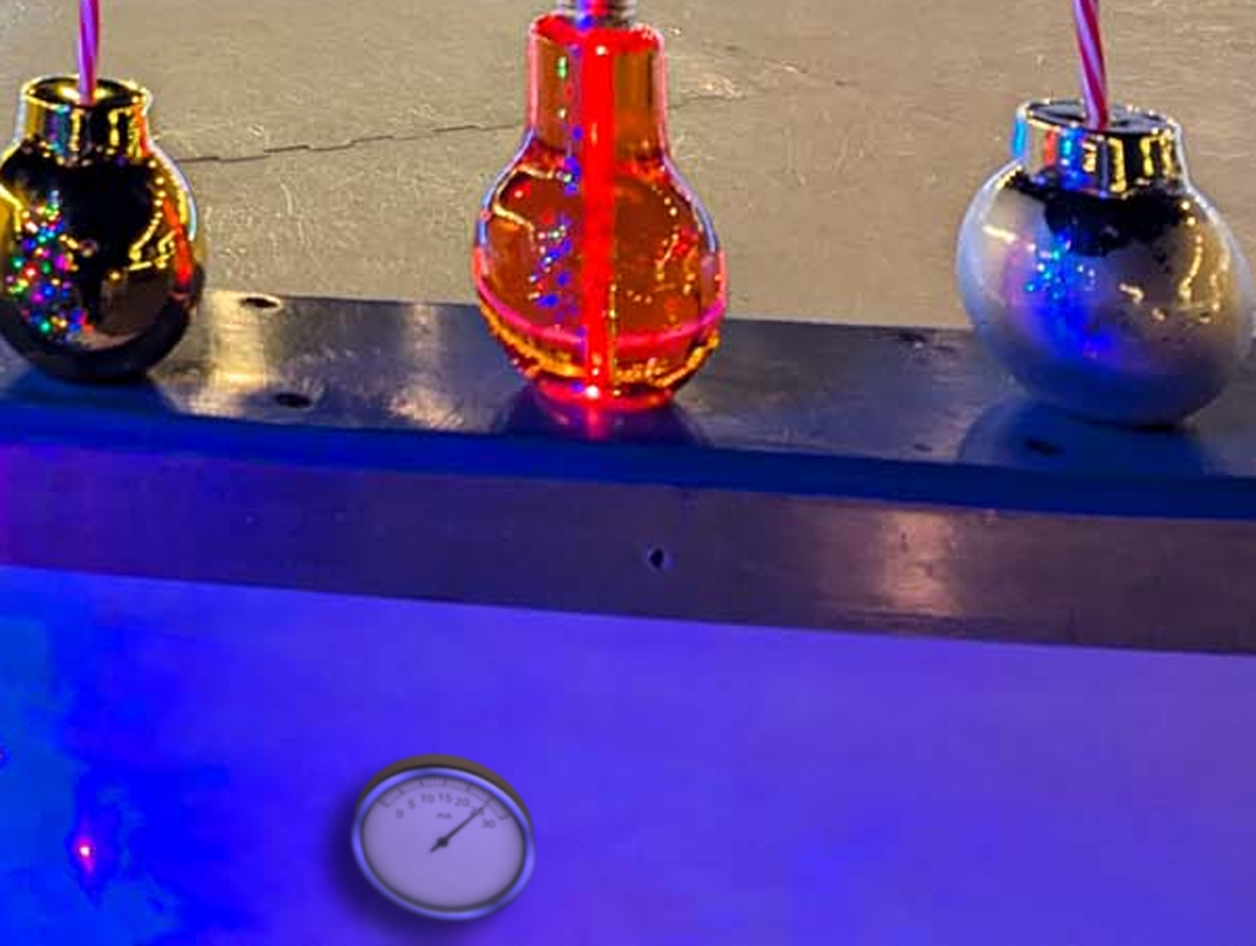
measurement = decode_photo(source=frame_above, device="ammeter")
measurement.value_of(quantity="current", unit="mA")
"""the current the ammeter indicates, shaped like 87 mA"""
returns 25 mA
